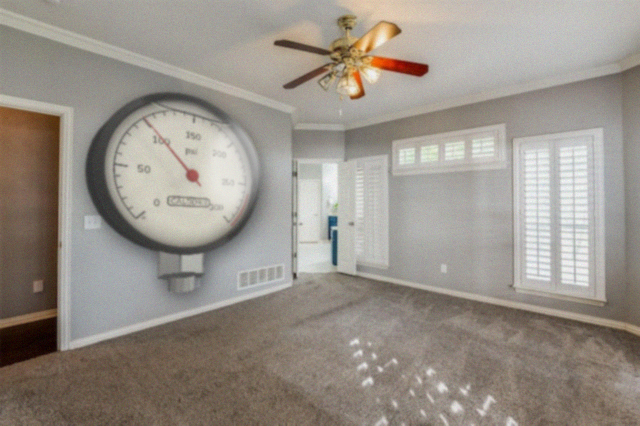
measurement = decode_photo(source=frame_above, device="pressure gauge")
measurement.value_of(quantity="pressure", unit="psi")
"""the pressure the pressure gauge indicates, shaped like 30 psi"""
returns 100 psi
